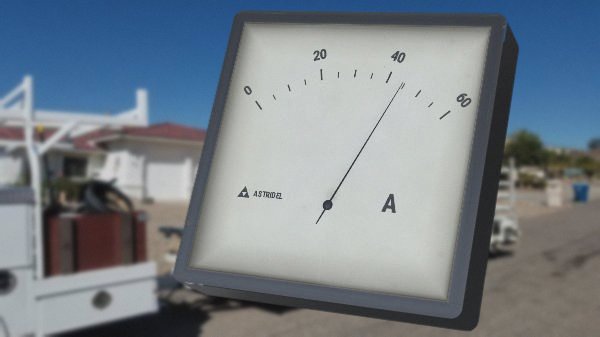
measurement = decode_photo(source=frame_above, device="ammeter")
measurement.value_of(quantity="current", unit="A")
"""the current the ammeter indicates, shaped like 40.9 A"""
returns 45 A
